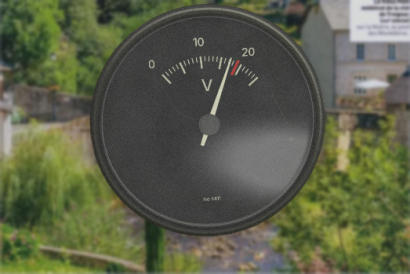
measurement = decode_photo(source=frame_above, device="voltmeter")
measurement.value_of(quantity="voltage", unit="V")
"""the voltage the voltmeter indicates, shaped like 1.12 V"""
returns 17 V
